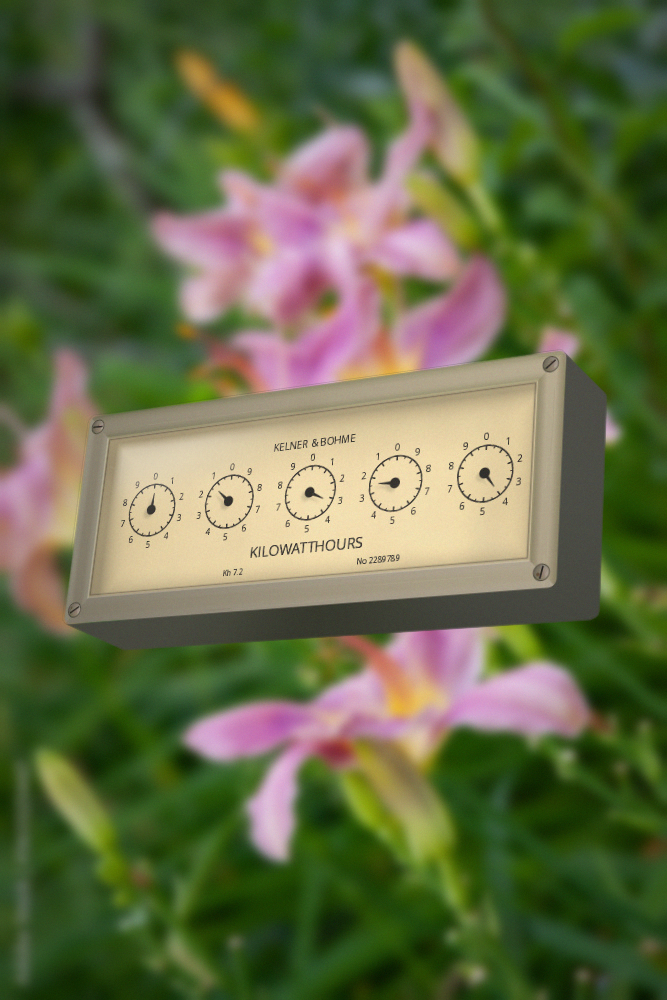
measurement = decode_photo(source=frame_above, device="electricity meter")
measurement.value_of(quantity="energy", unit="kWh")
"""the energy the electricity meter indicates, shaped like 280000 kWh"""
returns 1324 kWh
